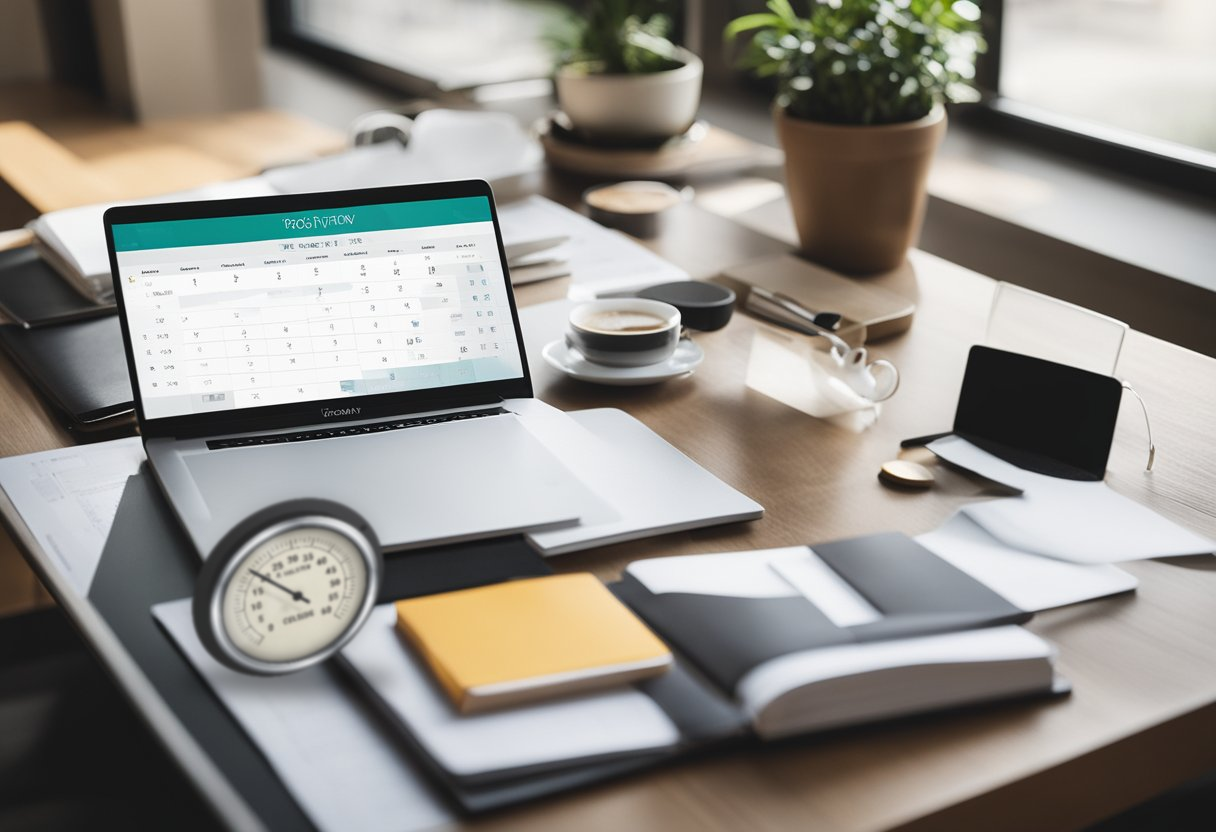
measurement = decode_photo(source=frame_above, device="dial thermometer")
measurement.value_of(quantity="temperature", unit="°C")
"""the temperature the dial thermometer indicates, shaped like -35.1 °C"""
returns 20 °C
